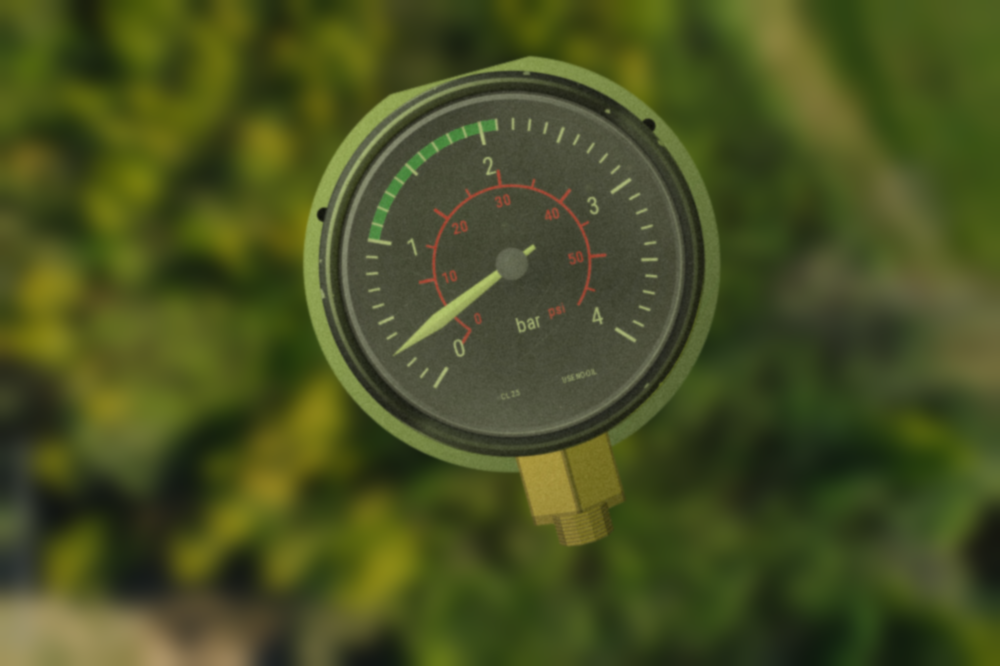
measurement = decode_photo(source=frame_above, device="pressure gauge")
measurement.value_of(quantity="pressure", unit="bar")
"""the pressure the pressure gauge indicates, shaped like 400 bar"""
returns 0.3 bar
